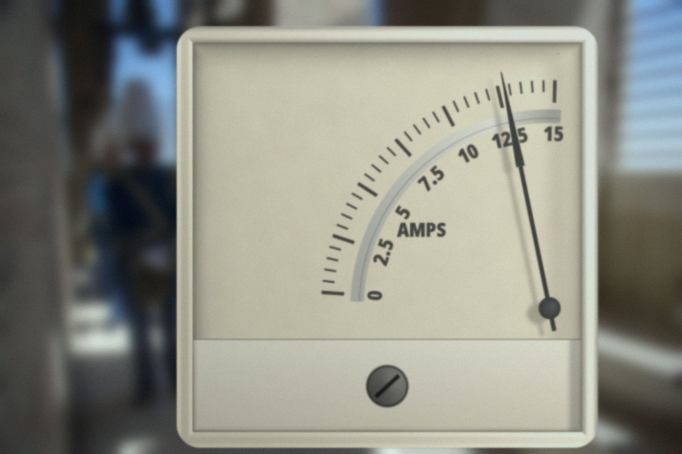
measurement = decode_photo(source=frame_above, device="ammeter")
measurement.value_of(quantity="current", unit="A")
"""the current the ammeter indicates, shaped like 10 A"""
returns 12.75 A
